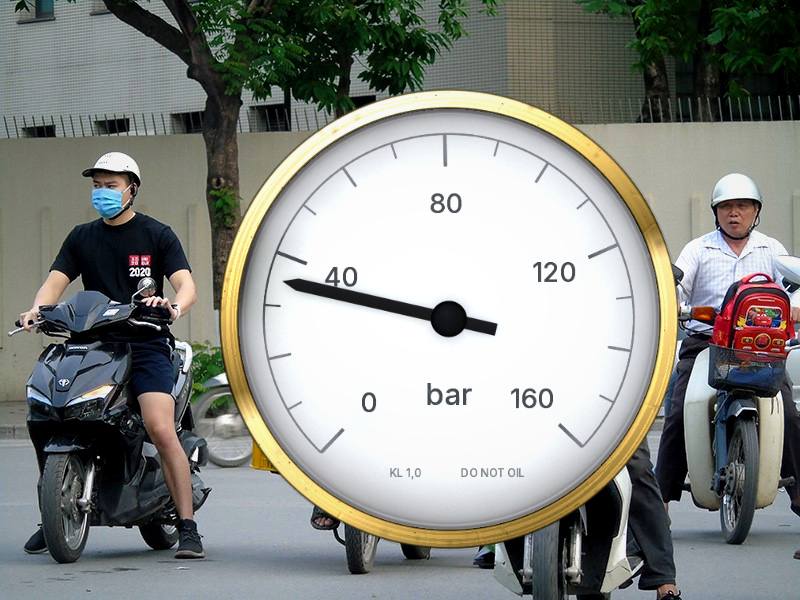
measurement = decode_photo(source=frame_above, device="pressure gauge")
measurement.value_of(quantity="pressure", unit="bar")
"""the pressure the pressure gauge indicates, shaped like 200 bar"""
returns 35 bar
